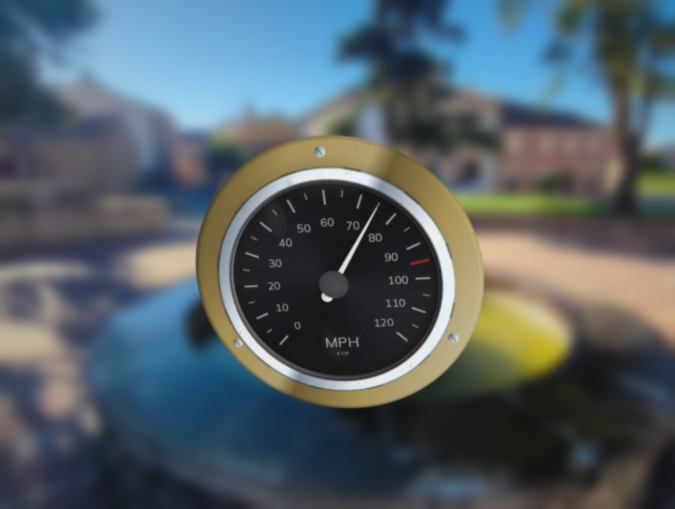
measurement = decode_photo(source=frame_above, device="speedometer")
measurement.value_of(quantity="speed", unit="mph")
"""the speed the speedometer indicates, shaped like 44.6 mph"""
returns 75 mph
